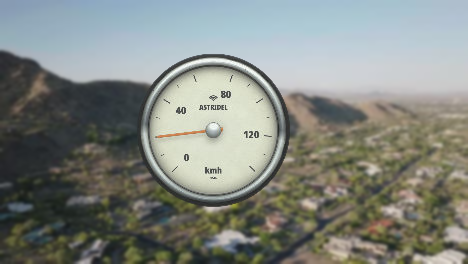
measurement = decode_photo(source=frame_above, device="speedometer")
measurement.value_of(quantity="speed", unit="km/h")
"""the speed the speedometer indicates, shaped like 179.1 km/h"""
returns 20 km/h
